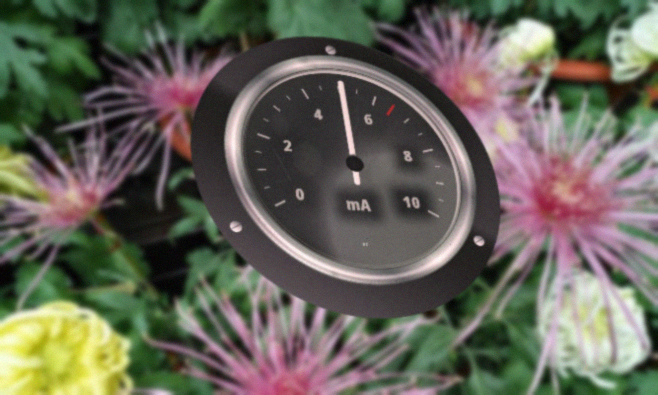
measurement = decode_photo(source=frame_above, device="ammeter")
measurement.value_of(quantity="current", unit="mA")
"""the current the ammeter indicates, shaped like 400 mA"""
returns 5 mA
